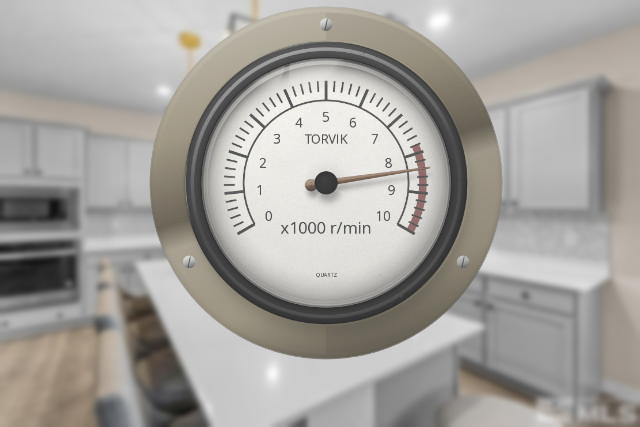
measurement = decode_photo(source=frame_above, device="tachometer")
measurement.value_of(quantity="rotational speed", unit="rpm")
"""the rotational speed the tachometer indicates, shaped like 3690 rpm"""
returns 8400 rpm
